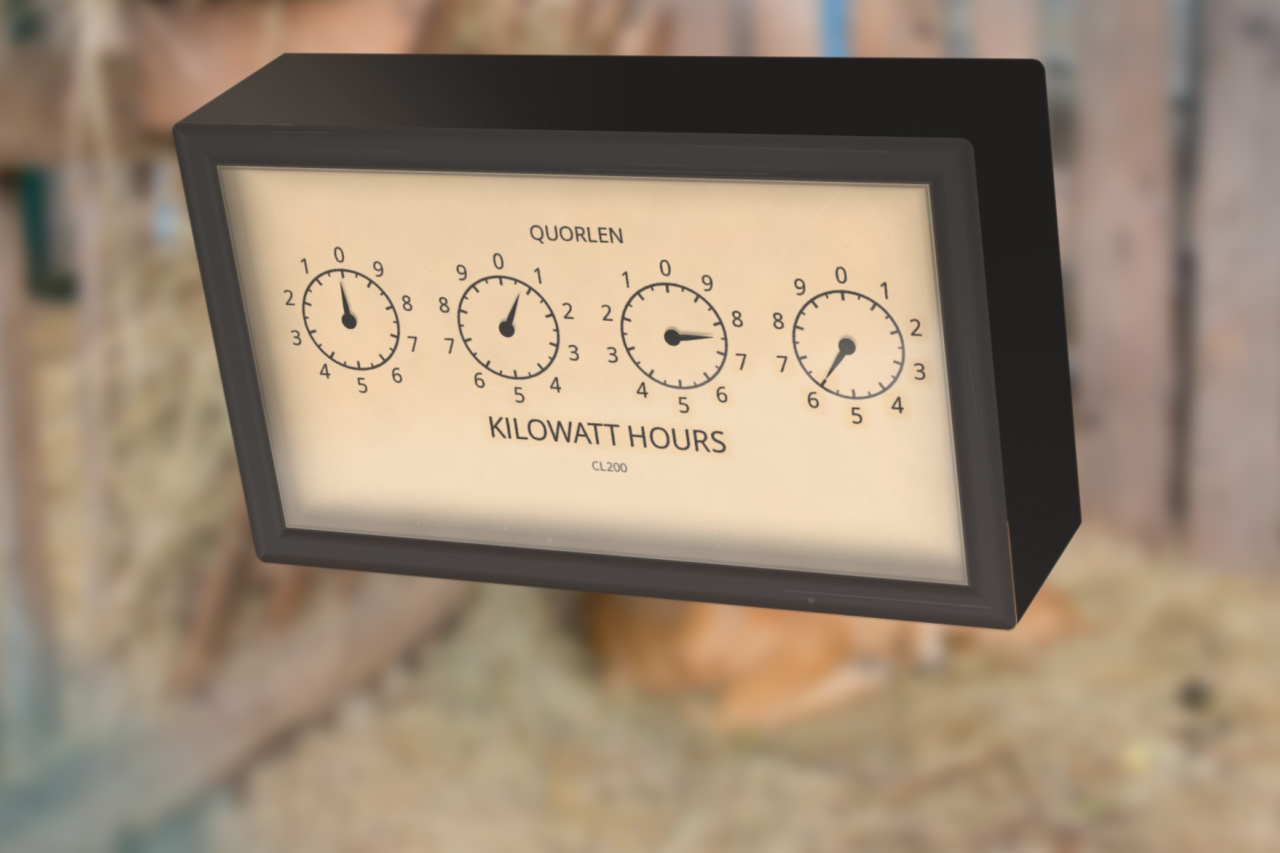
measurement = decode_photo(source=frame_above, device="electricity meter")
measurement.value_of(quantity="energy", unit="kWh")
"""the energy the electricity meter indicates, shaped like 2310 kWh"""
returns 76 kWh
